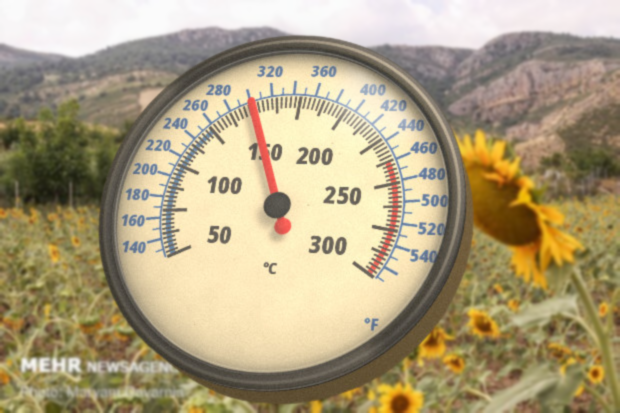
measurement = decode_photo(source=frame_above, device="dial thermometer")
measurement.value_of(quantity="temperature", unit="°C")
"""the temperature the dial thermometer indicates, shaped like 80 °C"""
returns 150 °C
